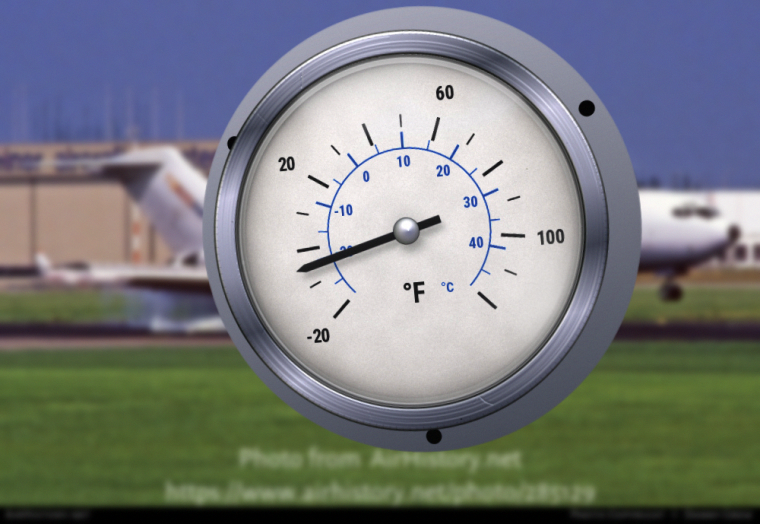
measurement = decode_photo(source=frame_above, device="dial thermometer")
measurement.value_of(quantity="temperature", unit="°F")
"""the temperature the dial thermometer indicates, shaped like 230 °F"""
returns -5 °F
